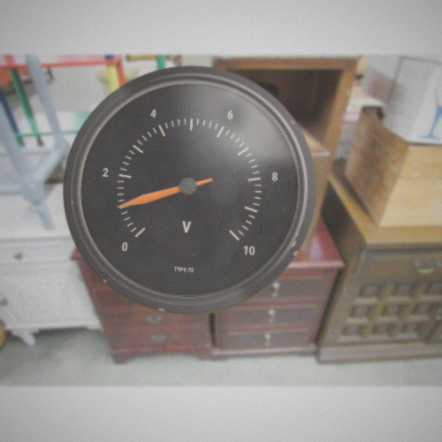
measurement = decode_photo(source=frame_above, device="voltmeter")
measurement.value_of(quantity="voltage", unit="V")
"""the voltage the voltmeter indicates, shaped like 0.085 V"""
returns 1 V
